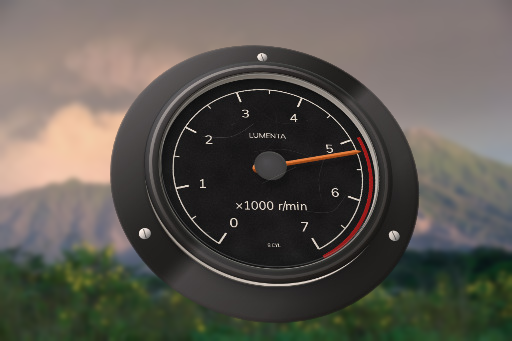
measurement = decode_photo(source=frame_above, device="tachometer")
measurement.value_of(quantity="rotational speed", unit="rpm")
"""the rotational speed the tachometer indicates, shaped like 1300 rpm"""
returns 5250 rpm
